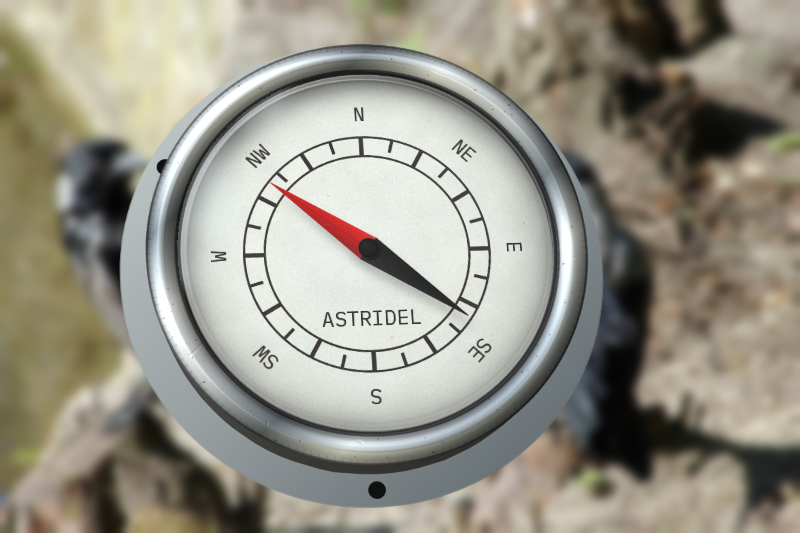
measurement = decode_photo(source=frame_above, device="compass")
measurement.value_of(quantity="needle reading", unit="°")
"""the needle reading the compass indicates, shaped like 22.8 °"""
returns 307.5 °
